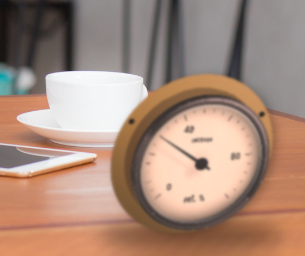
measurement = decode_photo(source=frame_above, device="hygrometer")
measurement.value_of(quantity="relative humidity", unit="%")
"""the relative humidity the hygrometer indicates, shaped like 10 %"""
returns 28 %
